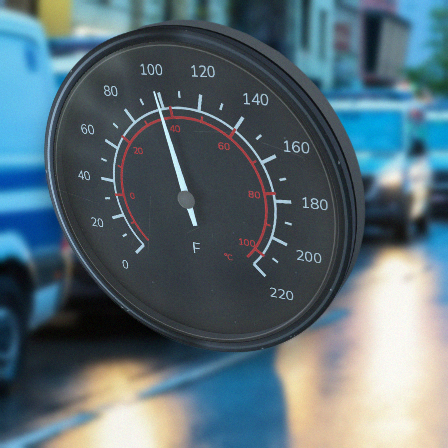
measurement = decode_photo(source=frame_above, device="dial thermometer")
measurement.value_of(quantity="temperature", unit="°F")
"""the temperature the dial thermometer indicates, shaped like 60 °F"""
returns 100 °F
